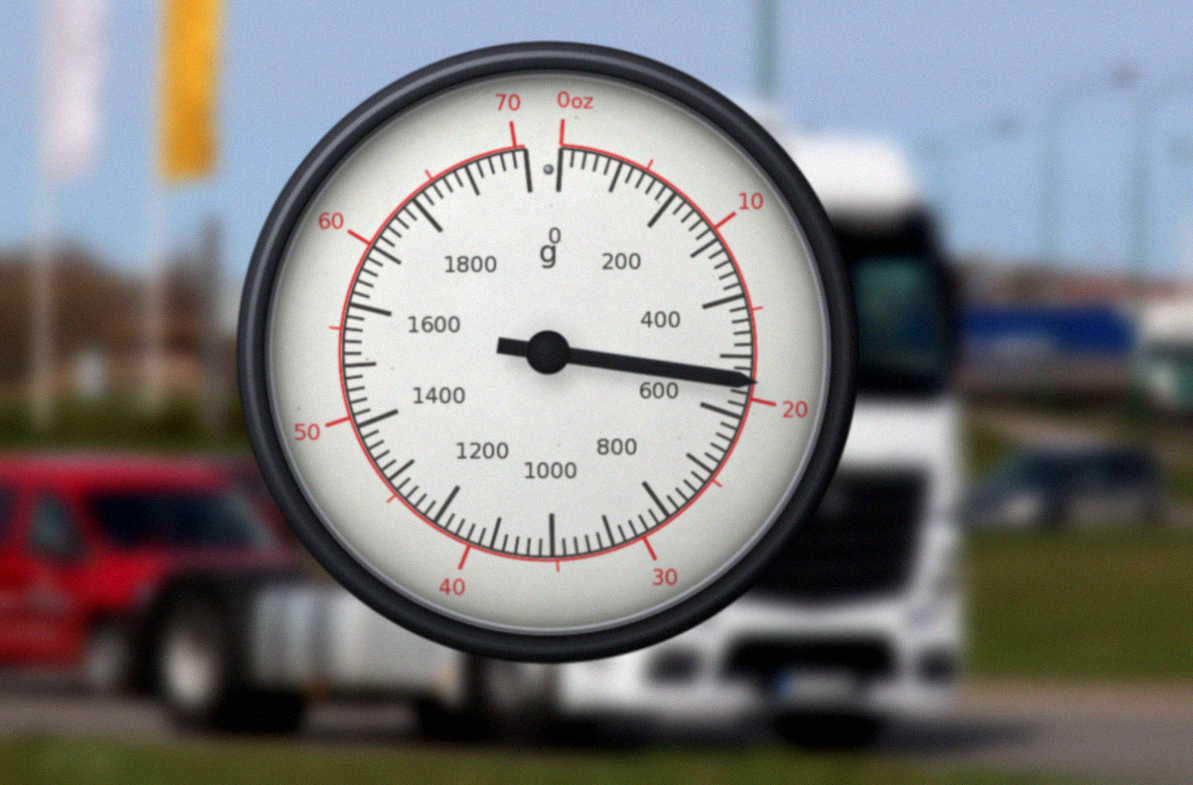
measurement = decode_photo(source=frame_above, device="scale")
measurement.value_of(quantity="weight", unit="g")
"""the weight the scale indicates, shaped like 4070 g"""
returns 540 g
